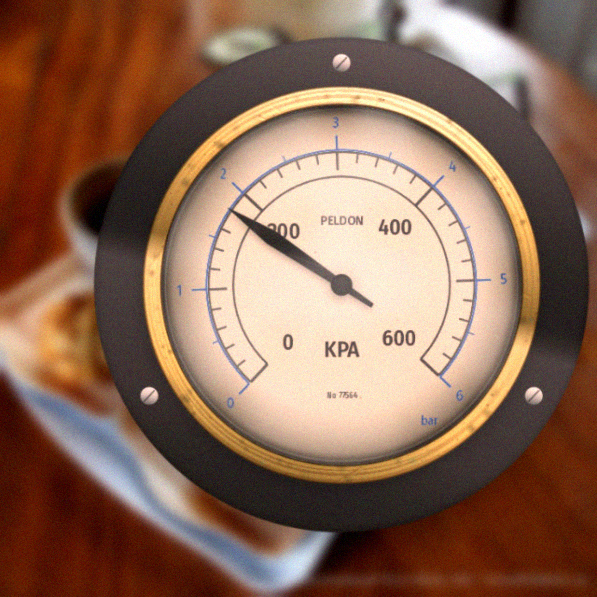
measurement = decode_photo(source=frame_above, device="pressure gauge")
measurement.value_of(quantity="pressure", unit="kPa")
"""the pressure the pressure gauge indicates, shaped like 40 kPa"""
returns 180 kPa
